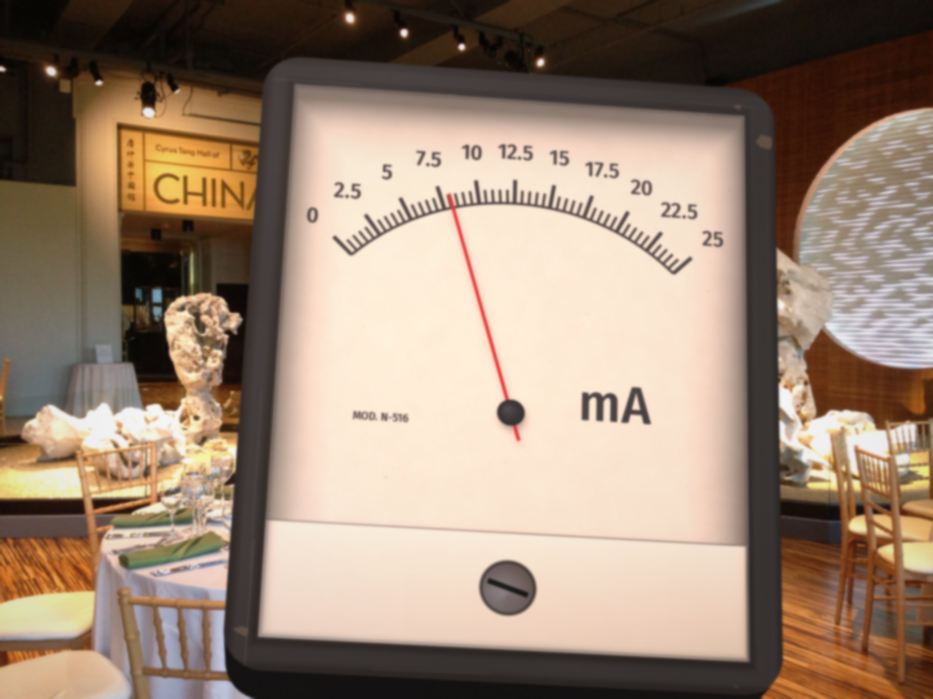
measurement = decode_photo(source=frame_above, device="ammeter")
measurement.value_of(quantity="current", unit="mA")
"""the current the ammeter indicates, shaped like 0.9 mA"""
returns 8 mA
